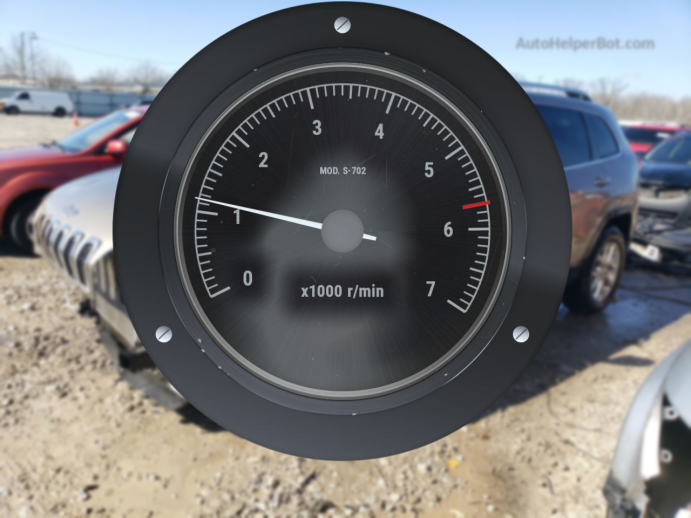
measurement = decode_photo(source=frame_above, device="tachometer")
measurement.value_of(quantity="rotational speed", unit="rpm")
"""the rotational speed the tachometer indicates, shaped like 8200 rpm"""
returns 1150 rpm
